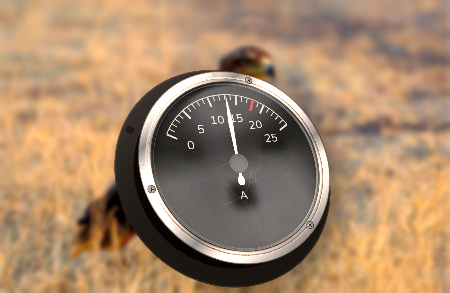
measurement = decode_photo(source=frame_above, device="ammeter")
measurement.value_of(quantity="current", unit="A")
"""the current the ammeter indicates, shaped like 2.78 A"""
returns 13 A
